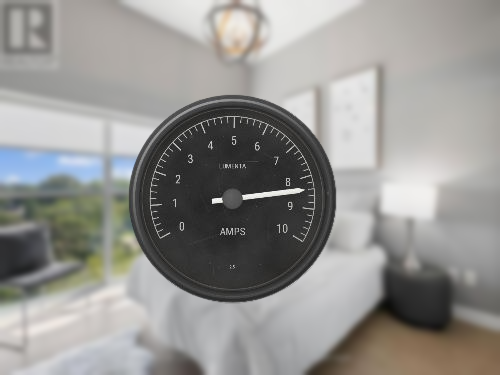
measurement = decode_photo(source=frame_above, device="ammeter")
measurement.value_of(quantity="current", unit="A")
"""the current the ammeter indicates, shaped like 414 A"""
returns 8.4 A
